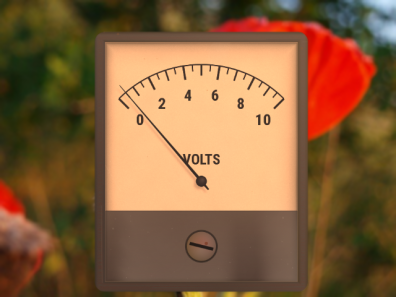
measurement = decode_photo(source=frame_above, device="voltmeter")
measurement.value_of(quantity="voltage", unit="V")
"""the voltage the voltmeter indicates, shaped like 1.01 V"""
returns 0.5 V
